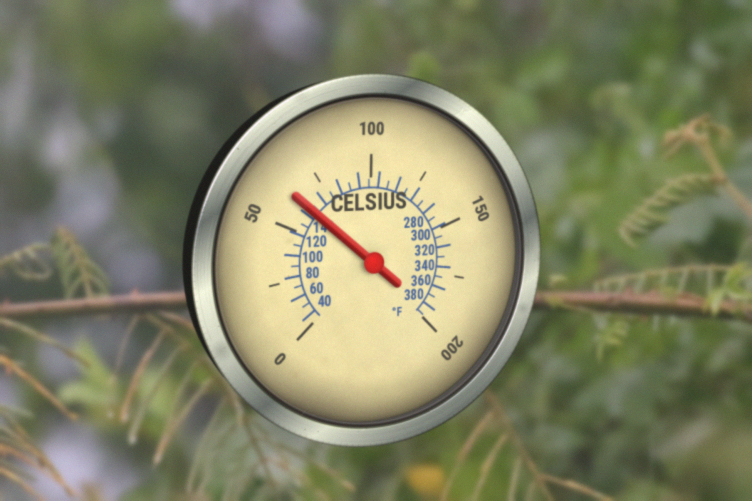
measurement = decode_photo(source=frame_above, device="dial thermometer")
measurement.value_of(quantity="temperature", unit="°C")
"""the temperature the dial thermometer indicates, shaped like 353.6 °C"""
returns 62.5 °C
